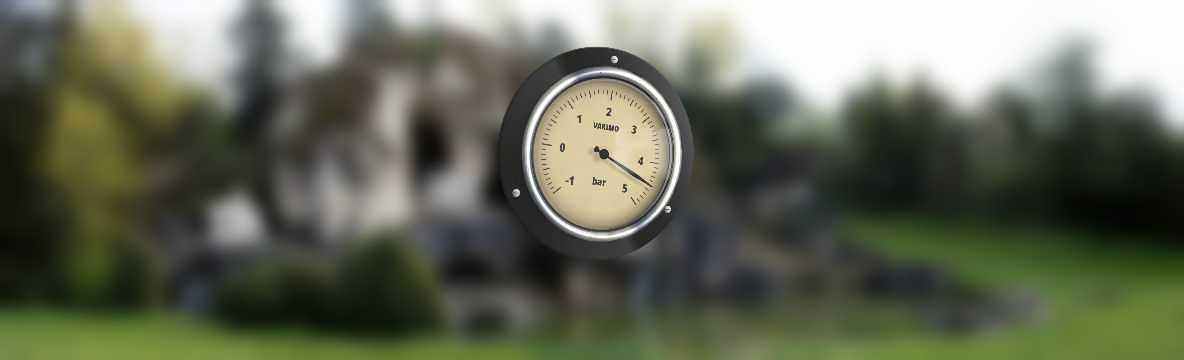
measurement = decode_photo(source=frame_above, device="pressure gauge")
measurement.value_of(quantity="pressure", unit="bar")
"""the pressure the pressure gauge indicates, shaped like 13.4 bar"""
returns 4.5 bar
